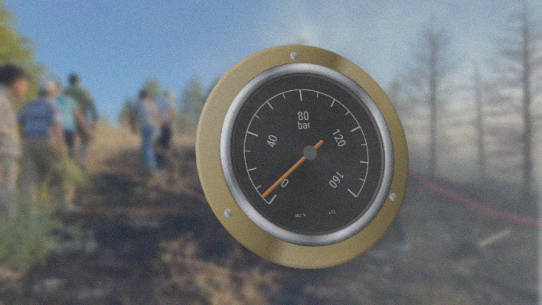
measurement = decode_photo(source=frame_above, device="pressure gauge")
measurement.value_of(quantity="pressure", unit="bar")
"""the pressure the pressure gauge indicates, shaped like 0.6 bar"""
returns 5 bar
